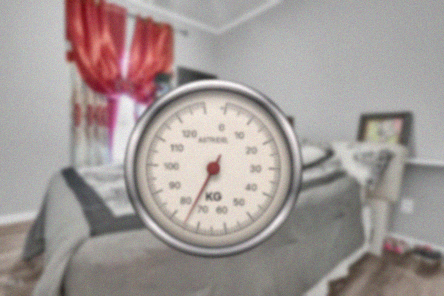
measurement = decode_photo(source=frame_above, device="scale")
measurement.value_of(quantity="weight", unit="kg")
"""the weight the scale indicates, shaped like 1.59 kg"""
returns 75 kg
